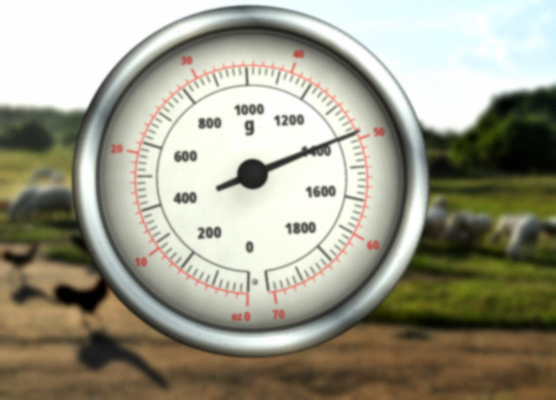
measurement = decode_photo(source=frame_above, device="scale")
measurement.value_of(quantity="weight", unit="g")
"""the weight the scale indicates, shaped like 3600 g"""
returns 1400 g
